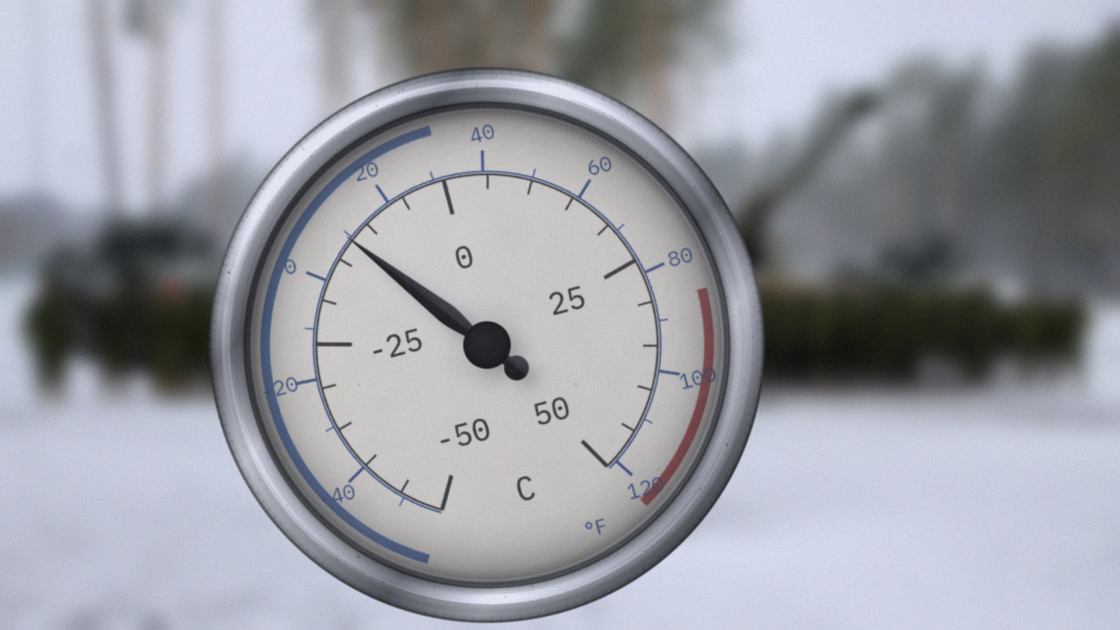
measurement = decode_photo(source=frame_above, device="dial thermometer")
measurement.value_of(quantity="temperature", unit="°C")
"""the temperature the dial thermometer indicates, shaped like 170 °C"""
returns -12.5 °C
